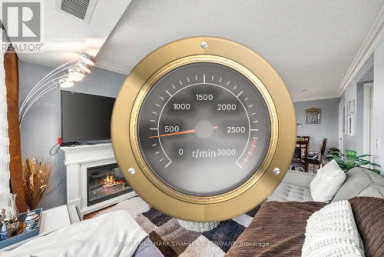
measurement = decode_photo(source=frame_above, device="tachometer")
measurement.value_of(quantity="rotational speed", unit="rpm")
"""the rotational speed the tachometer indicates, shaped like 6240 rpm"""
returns 400 rpm
